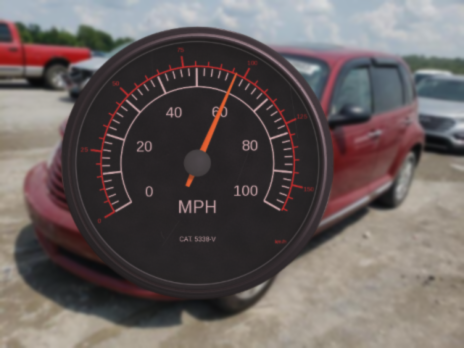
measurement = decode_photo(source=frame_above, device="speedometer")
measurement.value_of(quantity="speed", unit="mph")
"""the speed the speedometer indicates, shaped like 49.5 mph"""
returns 60 mph
